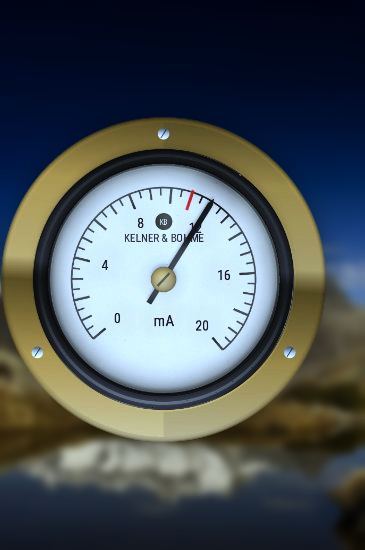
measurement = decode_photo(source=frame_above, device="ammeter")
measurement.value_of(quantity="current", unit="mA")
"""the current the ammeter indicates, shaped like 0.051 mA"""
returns 12 mA
